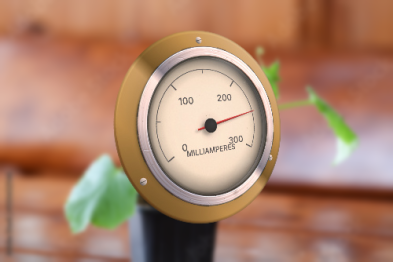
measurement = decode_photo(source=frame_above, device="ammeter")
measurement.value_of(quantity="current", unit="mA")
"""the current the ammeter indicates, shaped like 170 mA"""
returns 250 mA
